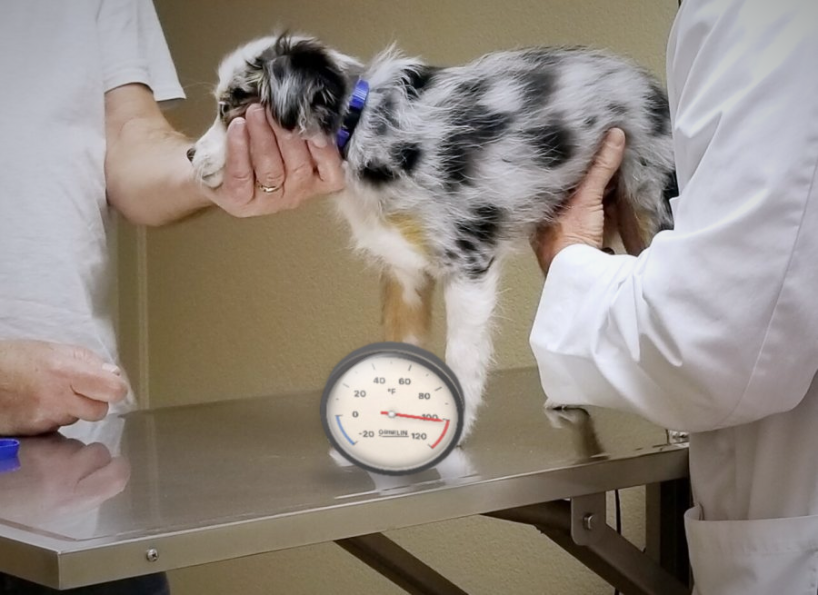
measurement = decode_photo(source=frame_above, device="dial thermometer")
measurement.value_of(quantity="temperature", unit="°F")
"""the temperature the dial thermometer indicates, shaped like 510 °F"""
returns 100 °F
